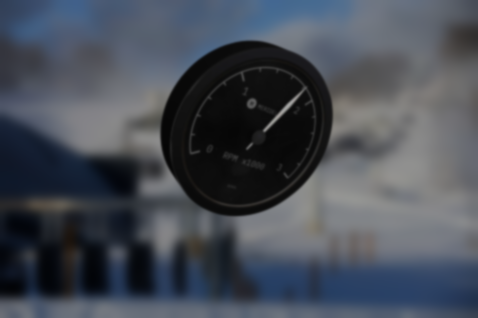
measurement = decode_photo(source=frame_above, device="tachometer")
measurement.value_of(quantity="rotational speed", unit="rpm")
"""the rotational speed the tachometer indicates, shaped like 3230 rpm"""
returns 1800 rpm
